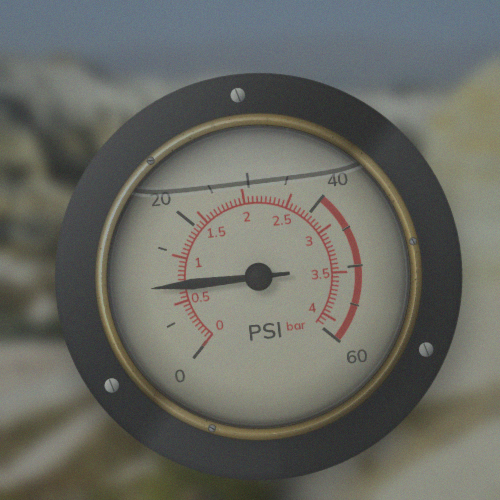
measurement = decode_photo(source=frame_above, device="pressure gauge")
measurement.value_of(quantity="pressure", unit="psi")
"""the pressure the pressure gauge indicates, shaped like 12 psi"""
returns 10 psi
